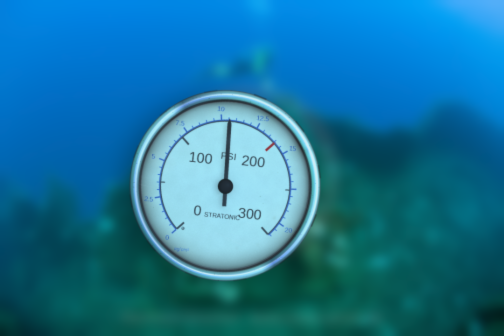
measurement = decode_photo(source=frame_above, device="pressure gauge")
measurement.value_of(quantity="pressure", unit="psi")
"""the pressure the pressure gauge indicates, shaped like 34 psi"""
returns 150 psi
